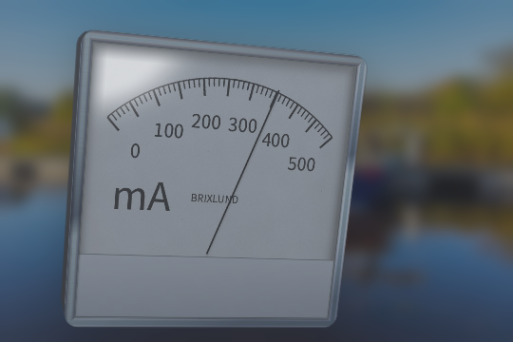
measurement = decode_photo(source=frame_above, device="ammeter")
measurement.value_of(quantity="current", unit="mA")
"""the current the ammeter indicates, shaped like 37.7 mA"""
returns 350 mA
